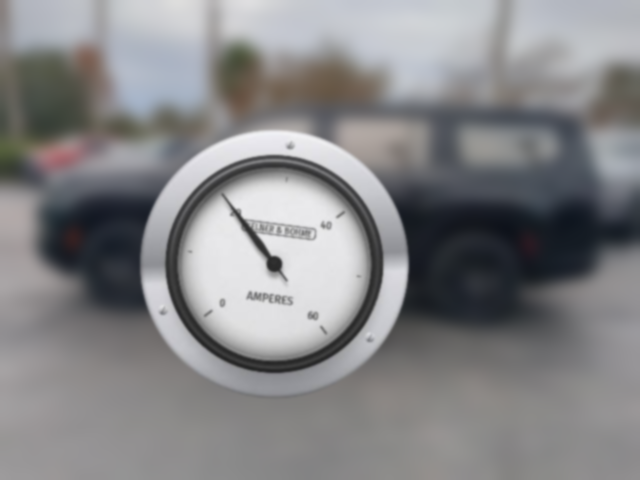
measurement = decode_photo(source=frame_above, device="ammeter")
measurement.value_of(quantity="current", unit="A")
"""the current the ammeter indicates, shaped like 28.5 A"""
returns 20 A
